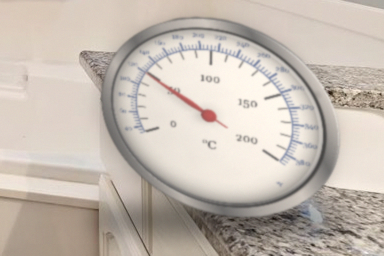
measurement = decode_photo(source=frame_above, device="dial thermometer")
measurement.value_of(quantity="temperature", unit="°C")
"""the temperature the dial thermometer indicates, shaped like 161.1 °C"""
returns 50 °C
